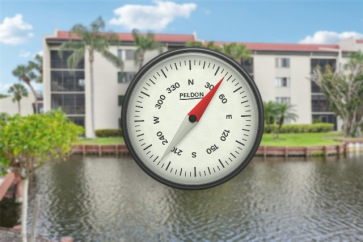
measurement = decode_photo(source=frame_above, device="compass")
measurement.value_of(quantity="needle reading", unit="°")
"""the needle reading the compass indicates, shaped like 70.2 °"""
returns 40 °
